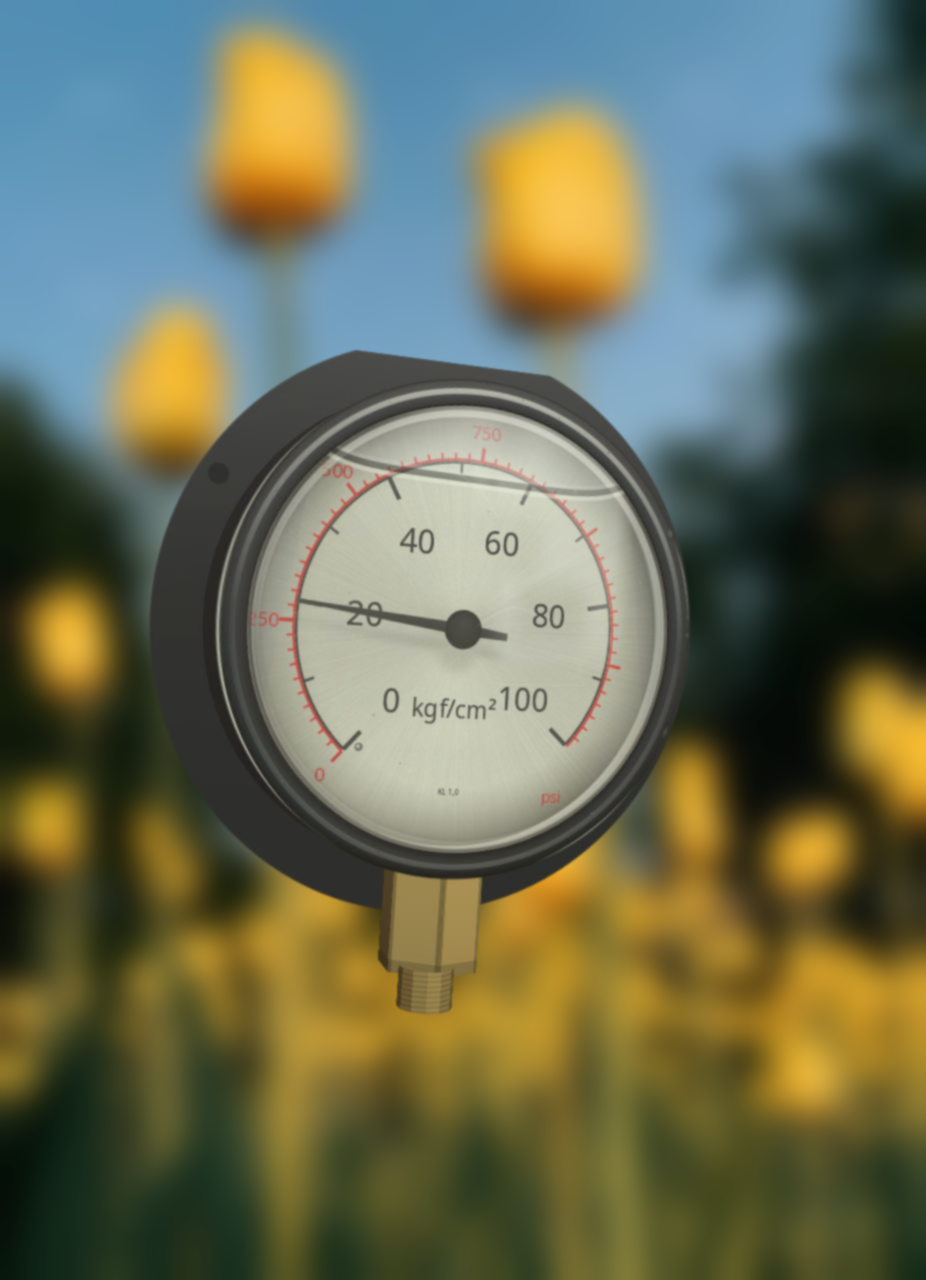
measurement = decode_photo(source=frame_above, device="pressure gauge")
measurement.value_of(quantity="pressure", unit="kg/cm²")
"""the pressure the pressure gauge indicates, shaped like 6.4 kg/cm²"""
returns 20 kg/cm²
